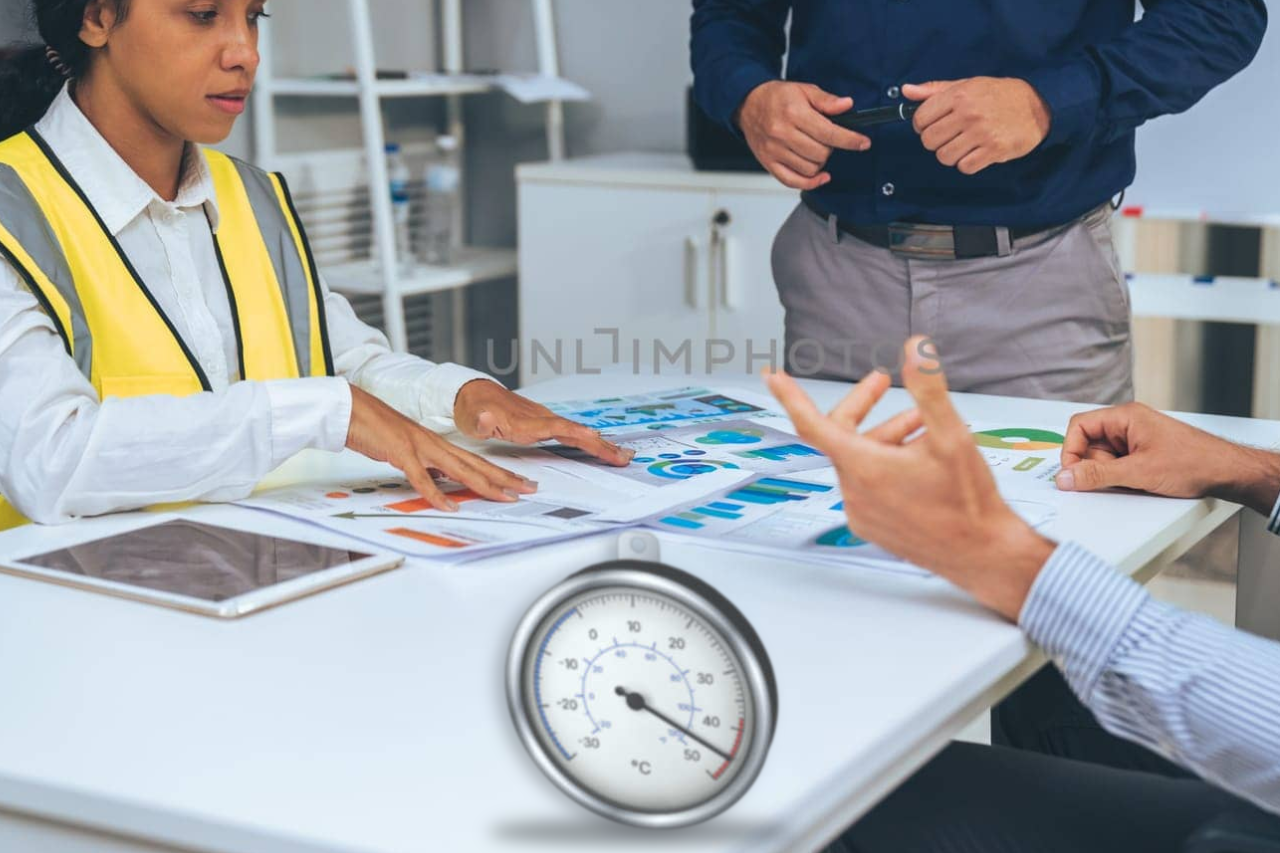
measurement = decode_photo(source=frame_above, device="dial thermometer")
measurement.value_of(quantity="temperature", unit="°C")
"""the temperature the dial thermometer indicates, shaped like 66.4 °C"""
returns 45 °C
